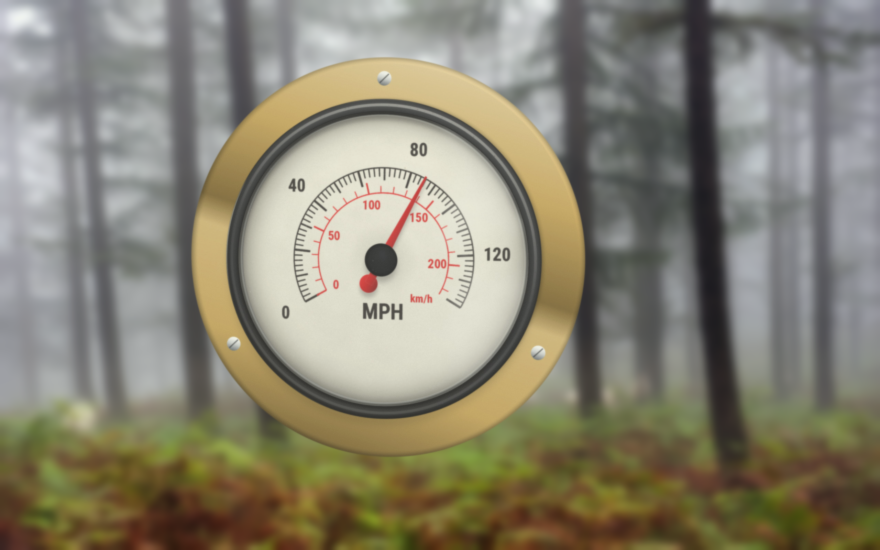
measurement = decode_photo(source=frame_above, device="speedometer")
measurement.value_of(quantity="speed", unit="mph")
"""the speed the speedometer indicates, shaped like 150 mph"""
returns 86 mph
